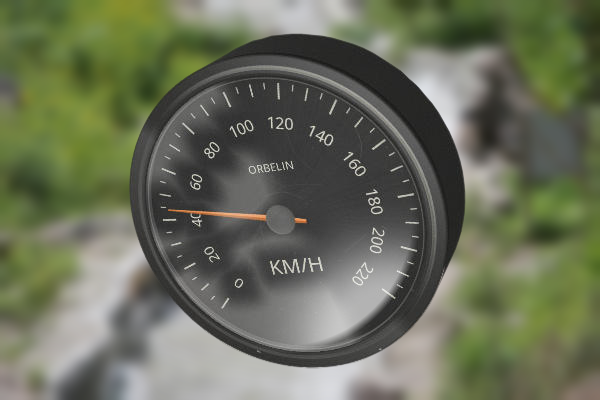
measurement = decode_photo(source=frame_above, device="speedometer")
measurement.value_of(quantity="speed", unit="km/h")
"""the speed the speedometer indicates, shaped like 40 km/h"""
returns 45 km/h
